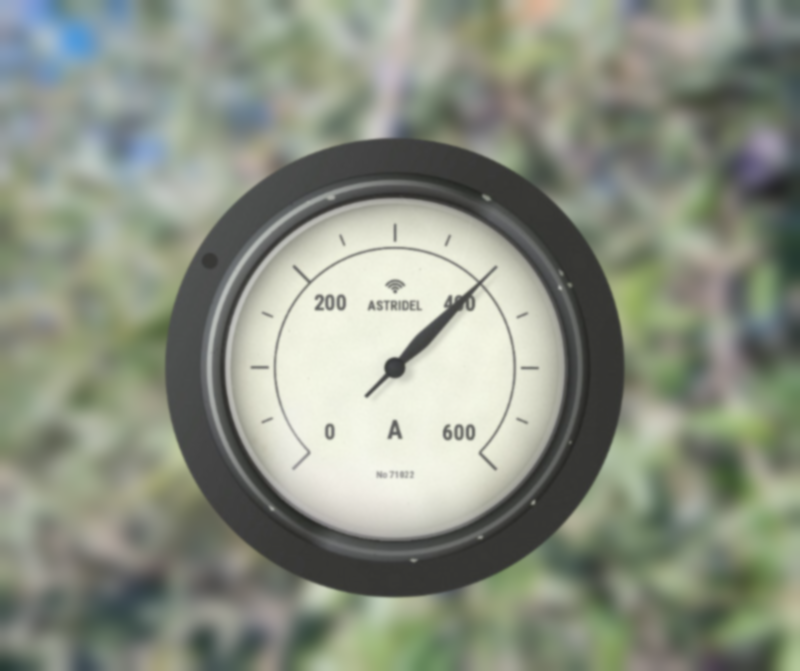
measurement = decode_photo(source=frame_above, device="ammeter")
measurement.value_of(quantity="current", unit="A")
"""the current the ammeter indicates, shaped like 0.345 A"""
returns 400 A
